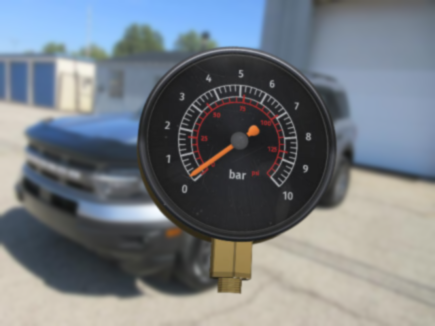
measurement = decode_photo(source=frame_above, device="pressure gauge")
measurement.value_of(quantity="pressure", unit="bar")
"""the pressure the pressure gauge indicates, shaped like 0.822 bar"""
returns 0.2 bar
